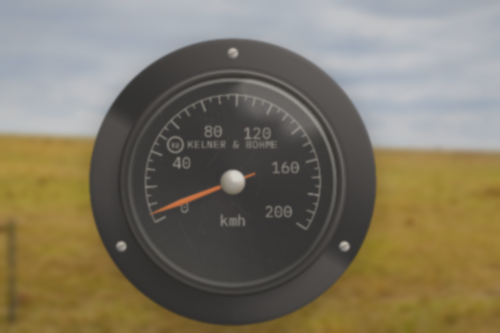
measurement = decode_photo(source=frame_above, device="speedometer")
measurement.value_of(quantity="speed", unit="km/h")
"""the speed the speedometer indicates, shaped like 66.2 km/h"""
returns 5 km/h
